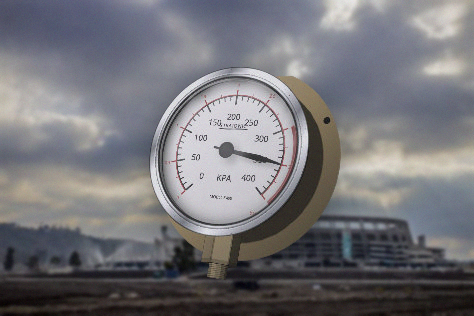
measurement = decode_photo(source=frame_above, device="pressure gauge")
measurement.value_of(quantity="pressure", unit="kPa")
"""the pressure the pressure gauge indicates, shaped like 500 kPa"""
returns 350 kPa
